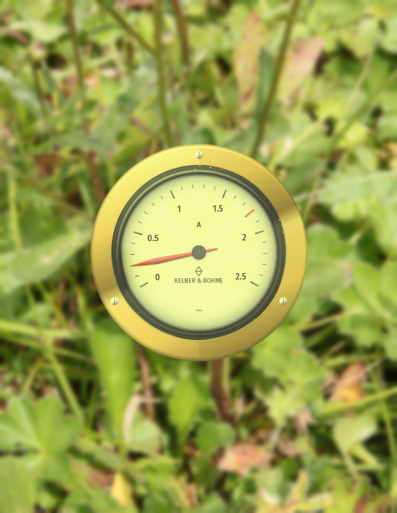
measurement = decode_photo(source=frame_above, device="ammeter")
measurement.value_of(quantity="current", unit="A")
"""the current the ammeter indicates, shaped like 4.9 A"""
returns 0.2 A
